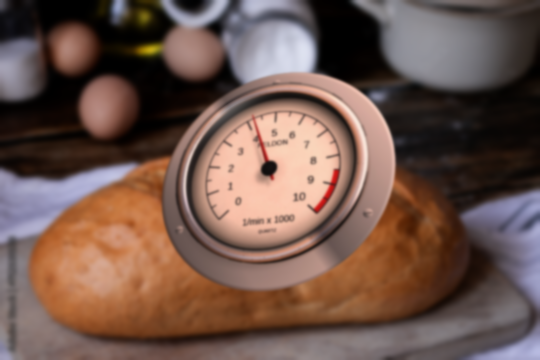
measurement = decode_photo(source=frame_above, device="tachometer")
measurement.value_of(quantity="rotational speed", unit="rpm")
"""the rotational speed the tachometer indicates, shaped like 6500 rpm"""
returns 4250 rpm
